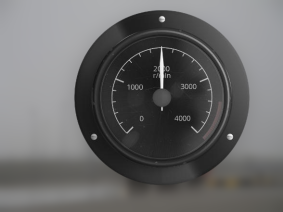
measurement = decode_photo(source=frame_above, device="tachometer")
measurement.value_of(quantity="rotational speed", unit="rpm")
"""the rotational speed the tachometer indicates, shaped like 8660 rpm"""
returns 2000 rpm
